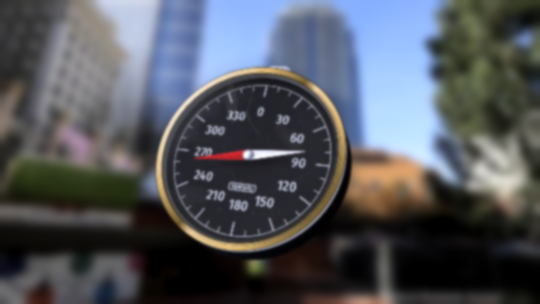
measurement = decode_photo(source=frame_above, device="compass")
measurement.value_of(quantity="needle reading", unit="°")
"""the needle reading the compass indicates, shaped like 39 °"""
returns 260 °
